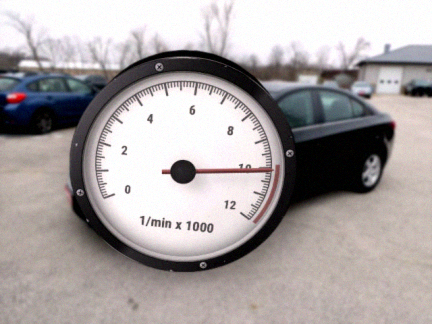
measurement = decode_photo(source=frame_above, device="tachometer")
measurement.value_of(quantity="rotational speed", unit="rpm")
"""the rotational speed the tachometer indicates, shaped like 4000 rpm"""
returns 10000 rpm
